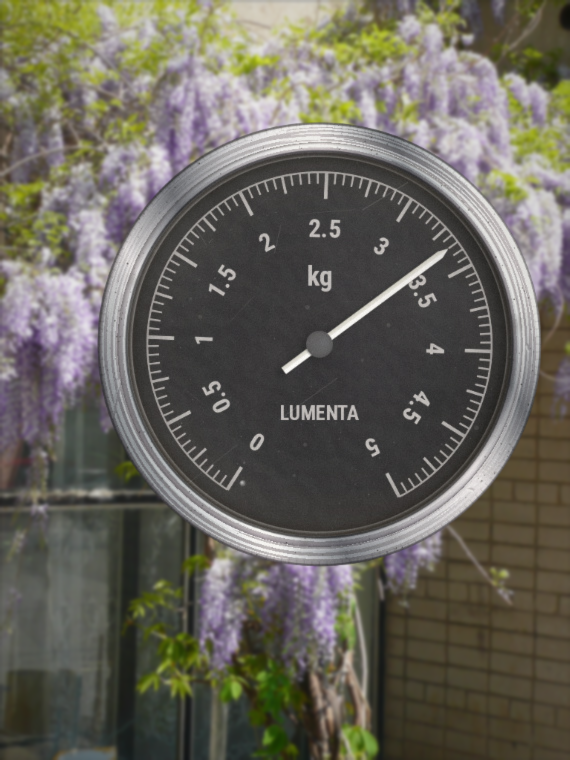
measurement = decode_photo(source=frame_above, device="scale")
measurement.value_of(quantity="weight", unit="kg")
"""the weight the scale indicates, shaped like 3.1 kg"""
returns 3.35 kg
